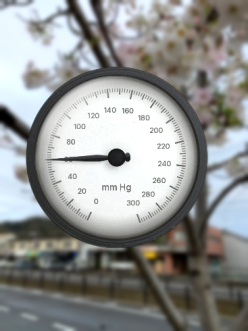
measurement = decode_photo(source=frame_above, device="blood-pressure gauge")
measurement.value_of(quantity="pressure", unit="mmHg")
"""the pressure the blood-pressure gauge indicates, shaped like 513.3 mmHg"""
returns 60 mmHg
